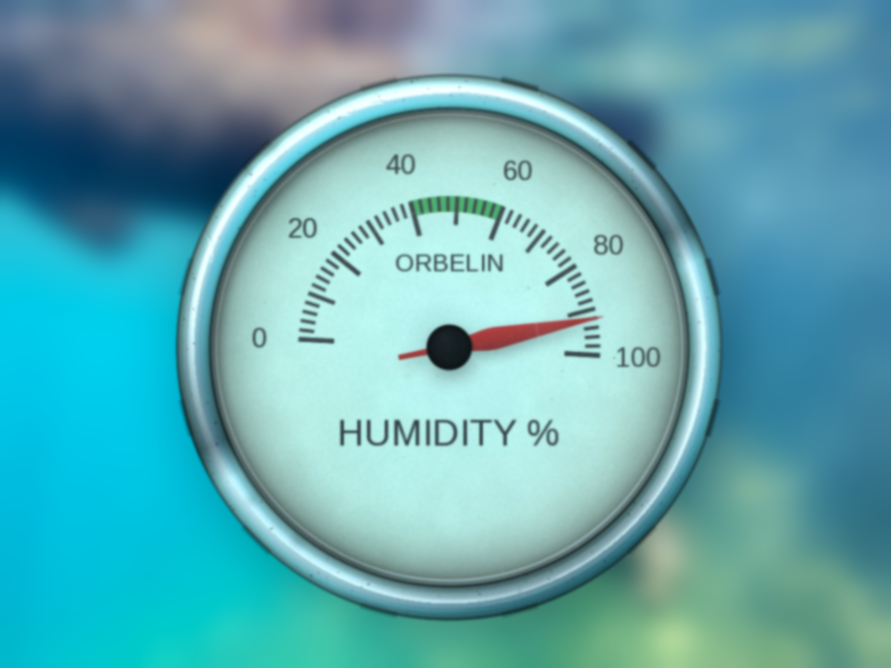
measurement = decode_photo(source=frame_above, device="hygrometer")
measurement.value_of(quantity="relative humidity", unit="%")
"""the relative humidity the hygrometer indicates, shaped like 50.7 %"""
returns 92 %
